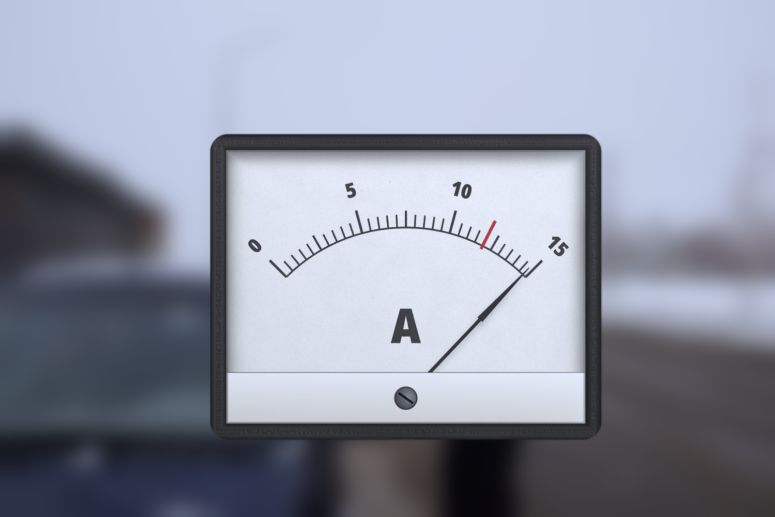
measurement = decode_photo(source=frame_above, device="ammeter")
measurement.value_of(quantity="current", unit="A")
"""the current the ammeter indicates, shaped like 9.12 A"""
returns 14.75 A
